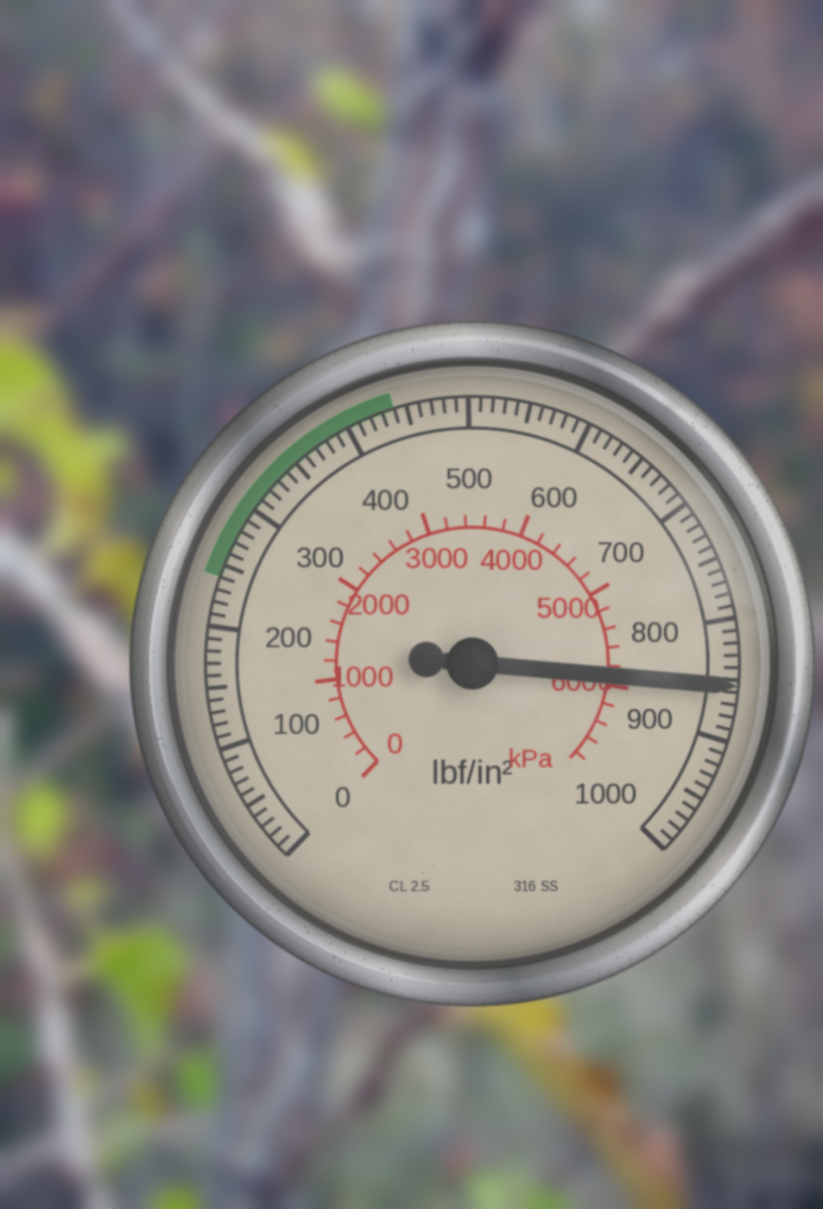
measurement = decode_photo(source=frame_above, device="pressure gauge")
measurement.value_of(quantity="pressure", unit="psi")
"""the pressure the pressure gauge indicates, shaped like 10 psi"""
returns 855 psi
